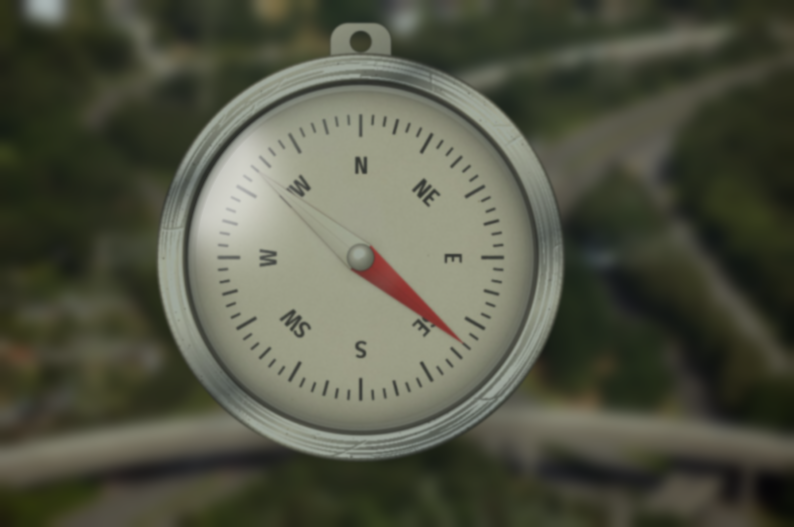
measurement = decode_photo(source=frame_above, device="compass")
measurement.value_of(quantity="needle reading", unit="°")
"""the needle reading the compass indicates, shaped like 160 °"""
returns 130 °
